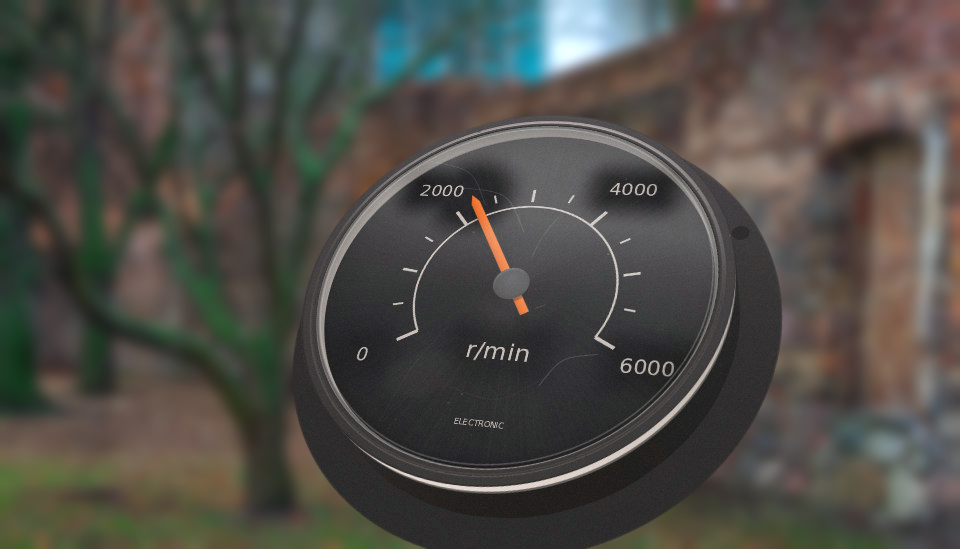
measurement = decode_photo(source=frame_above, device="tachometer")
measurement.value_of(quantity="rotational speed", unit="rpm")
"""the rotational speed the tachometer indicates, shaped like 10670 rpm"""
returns 2250 rpm
